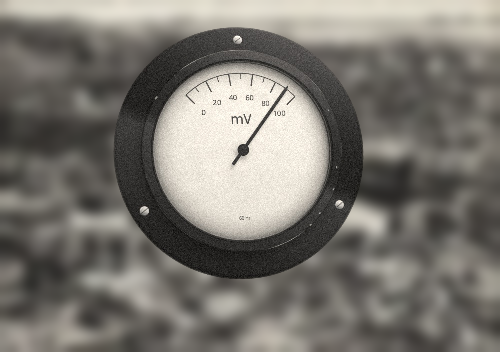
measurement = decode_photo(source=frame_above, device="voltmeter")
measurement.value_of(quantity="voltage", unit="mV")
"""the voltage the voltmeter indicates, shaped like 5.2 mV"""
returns 90 mV
